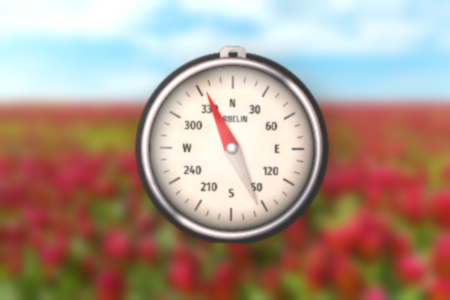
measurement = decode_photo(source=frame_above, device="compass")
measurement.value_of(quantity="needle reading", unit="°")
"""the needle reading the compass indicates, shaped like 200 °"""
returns 335 °
